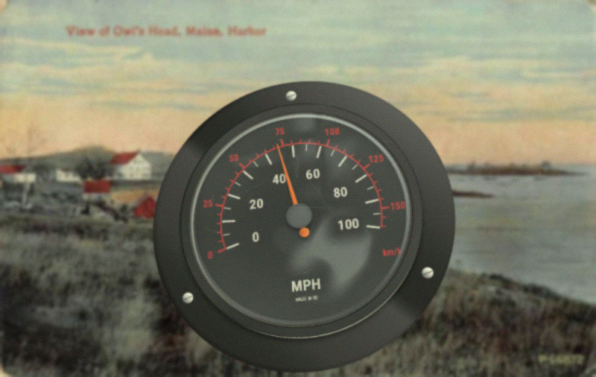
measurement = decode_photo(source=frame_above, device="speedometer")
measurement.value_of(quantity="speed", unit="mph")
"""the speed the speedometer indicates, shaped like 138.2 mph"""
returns 45 mph
